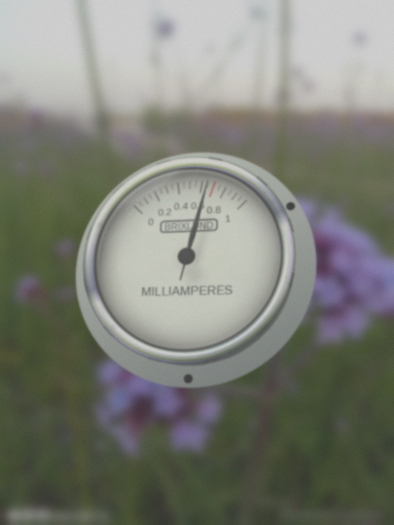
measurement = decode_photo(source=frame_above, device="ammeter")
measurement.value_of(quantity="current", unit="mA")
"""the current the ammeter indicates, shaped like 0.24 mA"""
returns 0.65 mA
